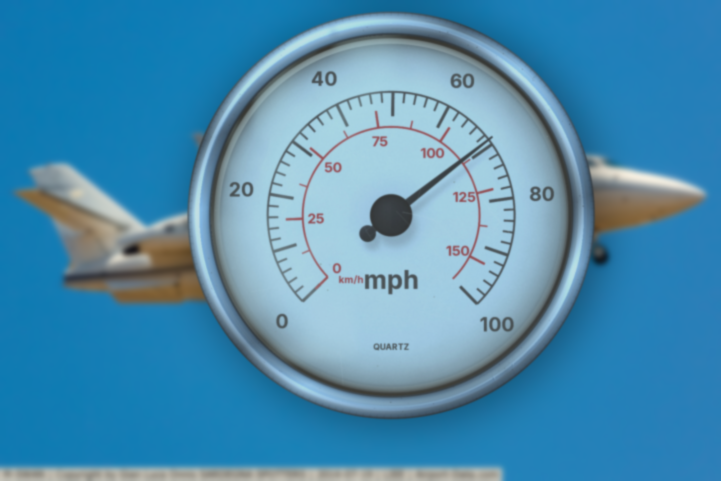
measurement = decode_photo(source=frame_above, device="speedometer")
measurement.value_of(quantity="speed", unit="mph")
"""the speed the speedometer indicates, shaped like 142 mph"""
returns 69 mph
